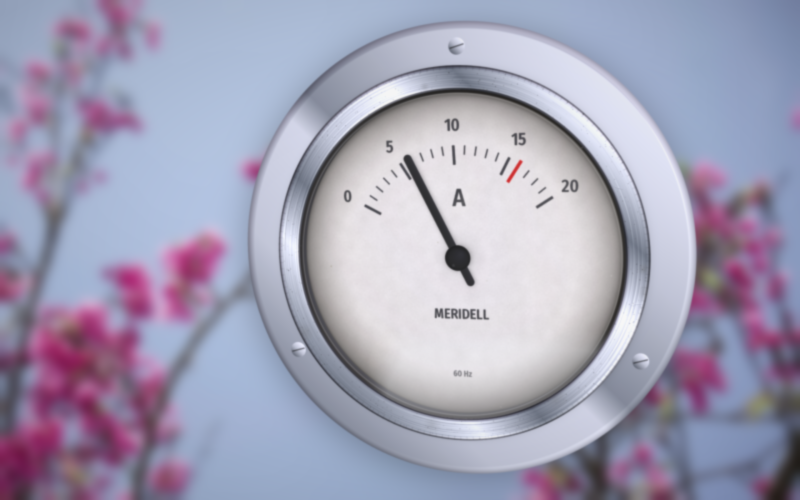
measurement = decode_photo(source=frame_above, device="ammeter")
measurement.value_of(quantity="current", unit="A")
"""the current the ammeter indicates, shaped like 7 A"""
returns 6 A
